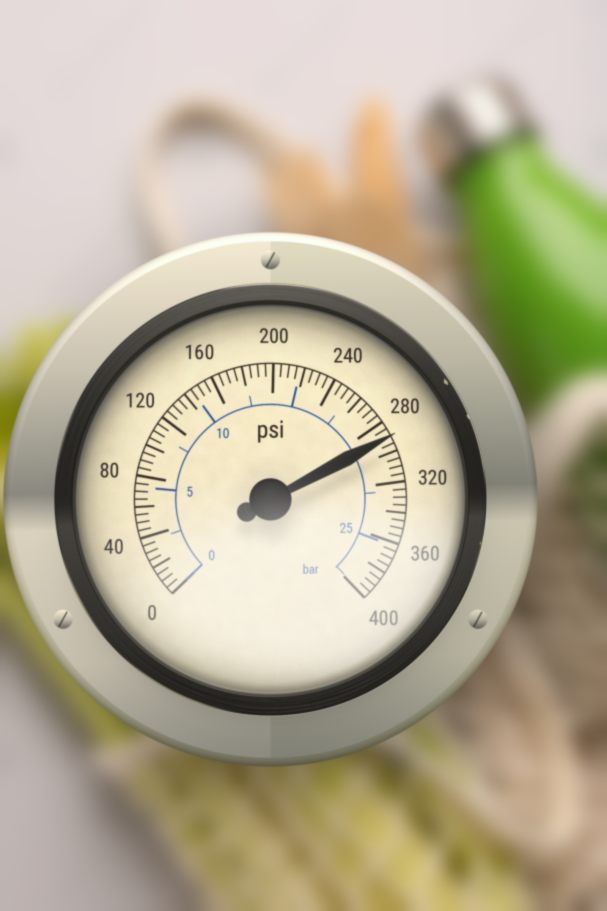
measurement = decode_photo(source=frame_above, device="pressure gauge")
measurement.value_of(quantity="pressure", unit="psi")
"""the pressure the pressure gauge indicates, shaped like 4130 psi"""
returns 290 psi
